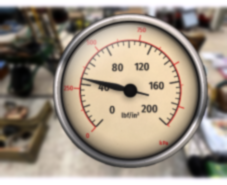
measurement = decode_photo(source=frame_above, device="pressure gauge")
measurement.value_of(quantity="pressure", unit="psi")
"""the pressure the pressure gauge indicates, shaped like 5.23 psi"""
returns 45 psi
